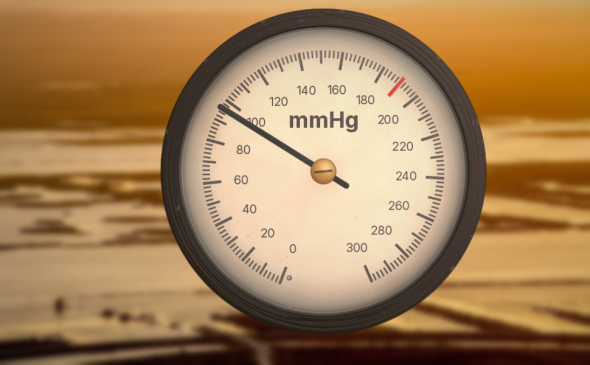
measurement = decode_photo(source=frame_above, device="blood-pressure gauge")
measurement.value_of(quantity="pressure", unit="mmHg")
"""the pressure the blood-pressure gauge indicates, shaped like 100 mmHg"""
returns 96 mmHg
